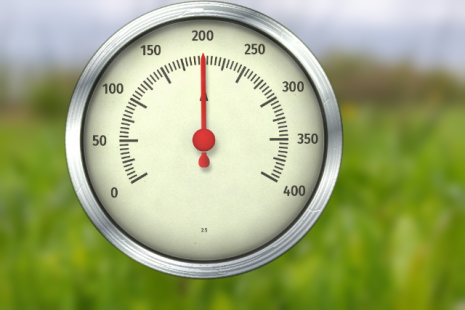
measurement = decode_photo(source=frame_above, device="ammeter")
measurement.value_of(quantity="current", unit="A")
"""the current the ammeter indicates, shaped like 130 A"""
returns 200 A
